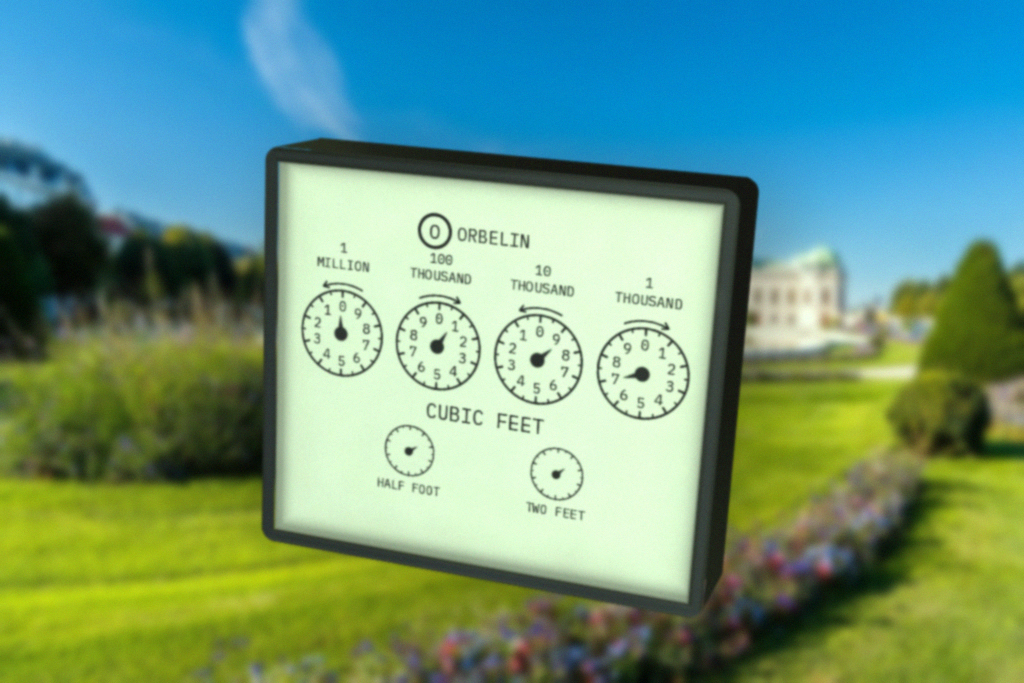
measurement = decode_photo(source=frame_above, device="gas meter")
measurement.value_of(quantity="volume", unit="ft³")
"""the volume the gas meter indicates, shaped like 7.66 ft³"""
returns 8700 ft³
